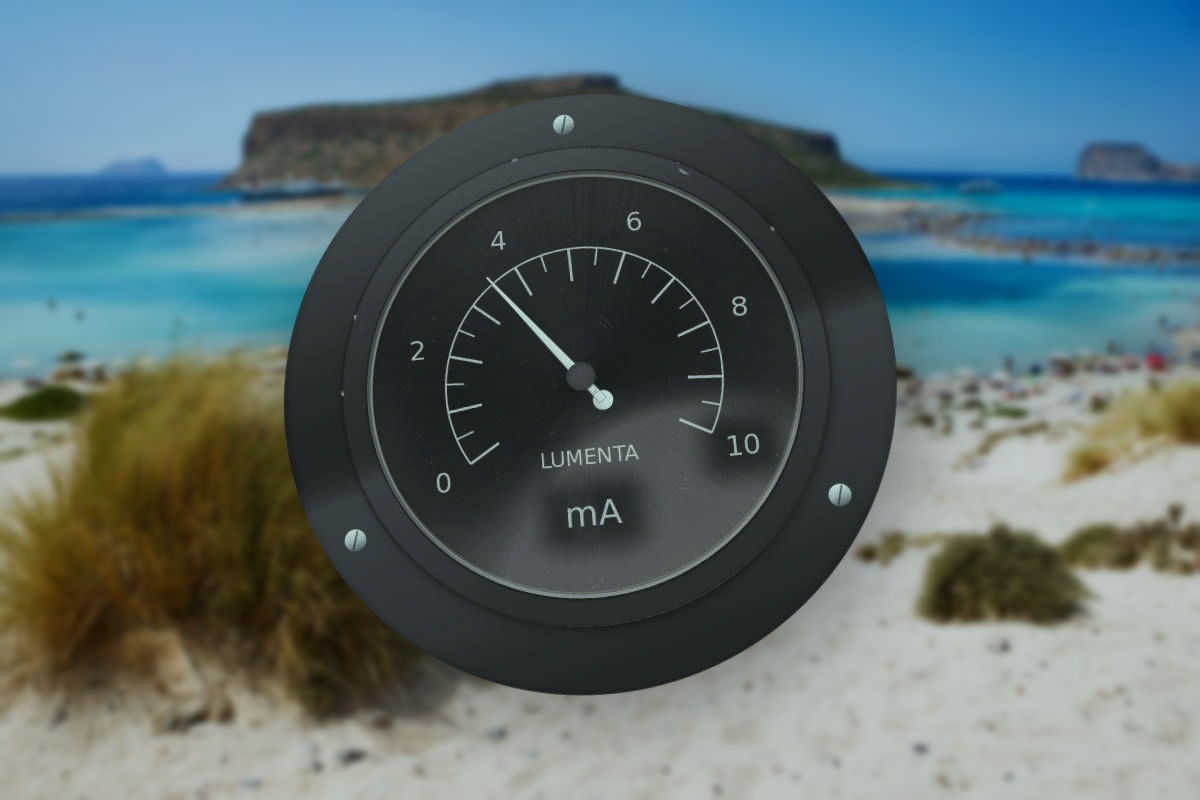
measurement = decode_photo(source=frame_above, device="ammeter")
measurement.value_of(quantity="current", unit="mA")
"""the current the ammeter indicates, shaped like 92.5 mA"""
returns 3.5 mA
